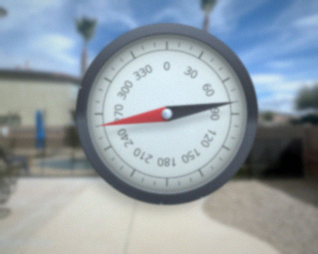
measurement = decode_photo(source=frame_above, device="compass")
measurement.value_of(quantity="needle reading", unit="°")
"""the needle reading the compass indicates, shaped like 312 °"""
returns 260 °
